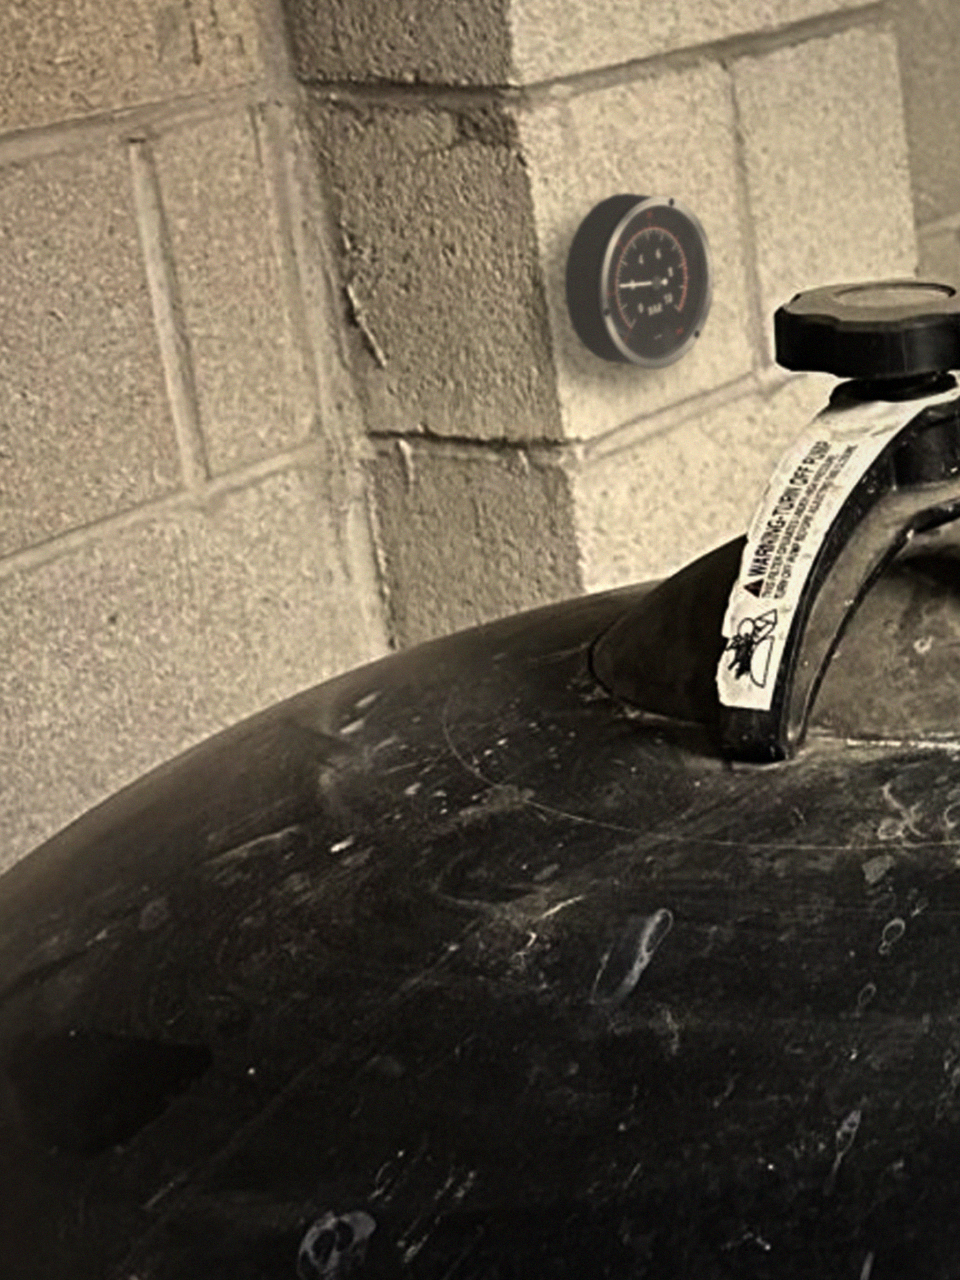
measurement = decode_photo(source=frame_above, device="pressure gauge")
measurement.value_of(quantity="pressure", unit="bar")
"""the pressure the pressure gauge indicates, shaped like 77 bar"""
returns 2 bar
